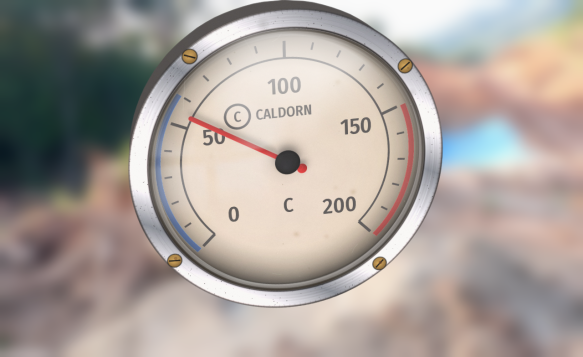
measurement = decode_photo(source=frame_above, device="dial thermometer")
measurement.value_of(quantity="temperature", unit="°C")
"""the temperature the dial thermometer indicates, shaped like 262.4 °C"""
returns 55 °C
